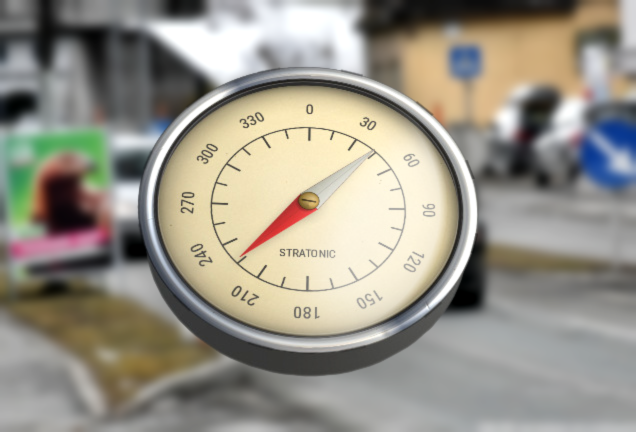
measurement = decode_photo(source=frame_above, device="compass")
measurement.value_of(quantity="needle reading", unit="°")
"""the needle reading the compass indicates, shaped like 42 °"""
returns 225 °
